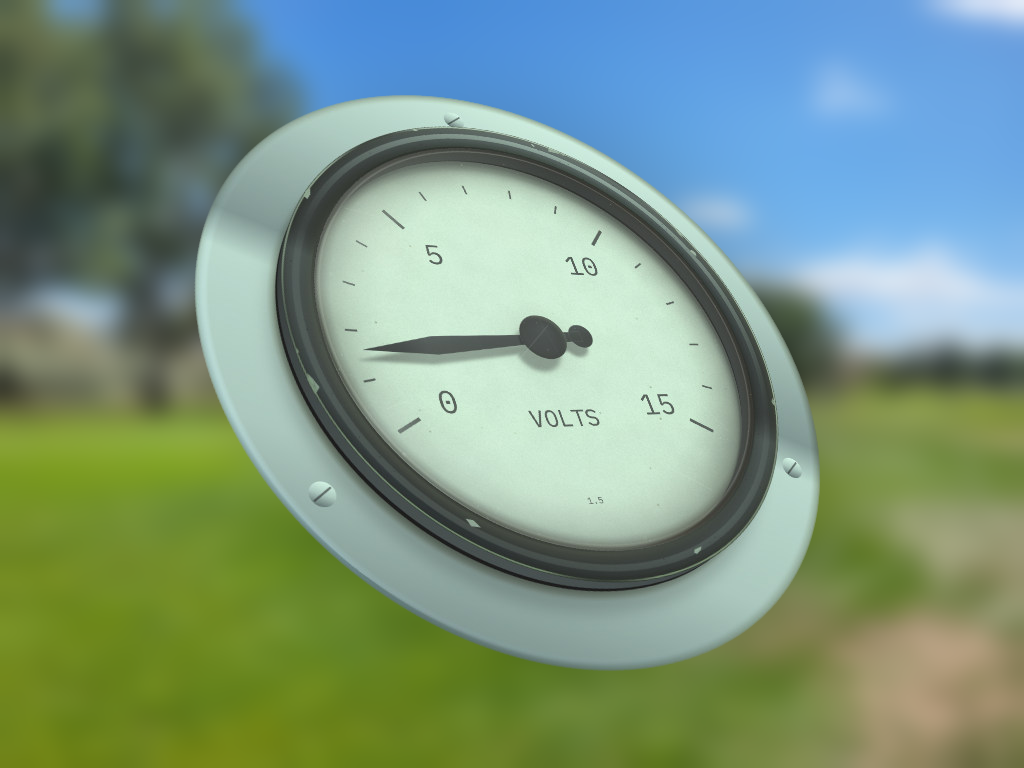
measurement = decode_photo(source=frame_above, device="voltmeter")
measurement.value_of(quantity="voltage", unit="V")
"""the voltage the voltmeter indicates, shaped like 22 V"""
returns 1.5 V
